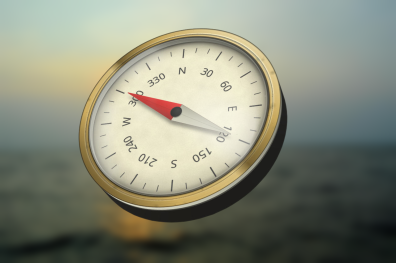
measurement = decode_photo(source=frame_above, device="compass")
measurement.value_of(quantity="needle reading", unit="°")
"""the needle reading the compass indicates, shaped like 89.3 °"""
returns 300 °
